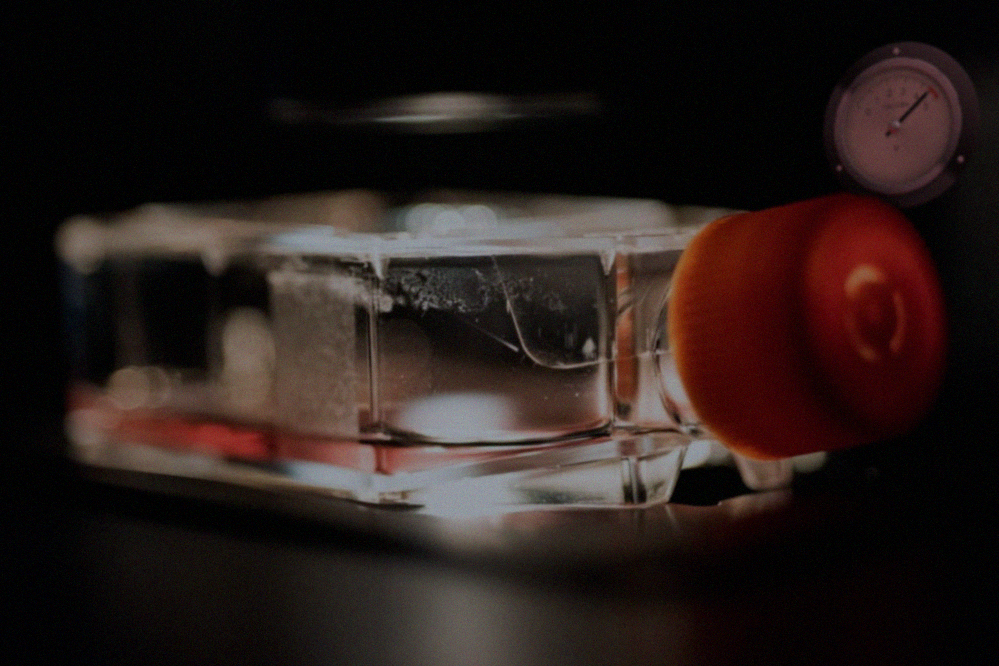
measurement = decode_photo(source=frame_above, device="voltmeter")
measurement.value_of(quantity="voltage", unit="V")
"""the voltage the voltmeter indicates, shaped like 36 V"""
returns 4.5 V
